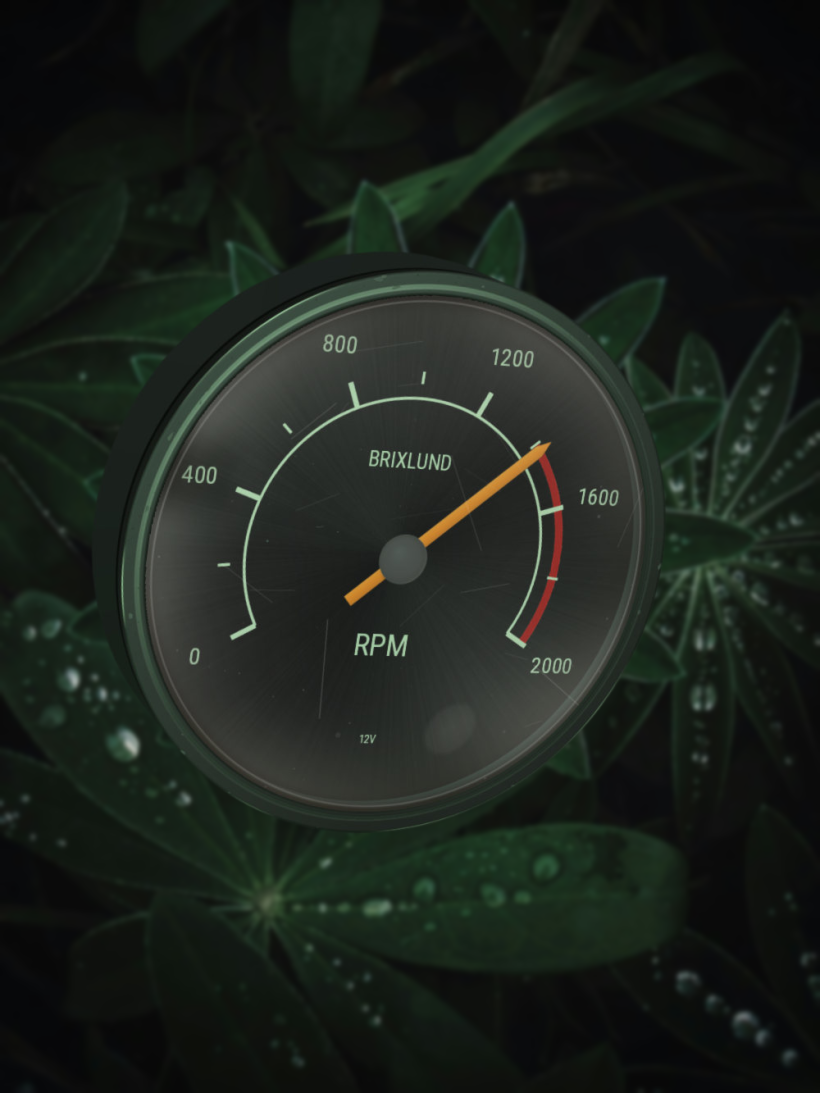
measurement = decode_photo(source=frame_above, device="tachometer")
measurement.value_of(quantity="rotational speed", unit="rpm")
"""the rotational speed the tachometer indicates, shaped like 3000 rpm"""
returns 1400 rpm
